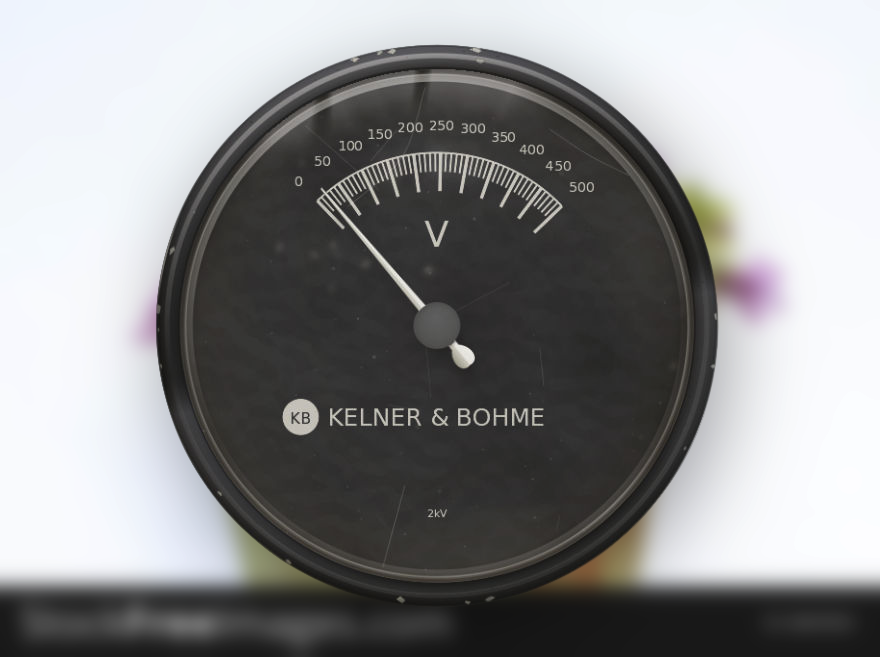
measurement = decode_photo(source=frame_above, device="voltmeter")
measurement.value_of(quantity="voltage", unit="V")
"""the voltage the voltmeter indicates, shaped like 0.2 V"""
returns 20 V
